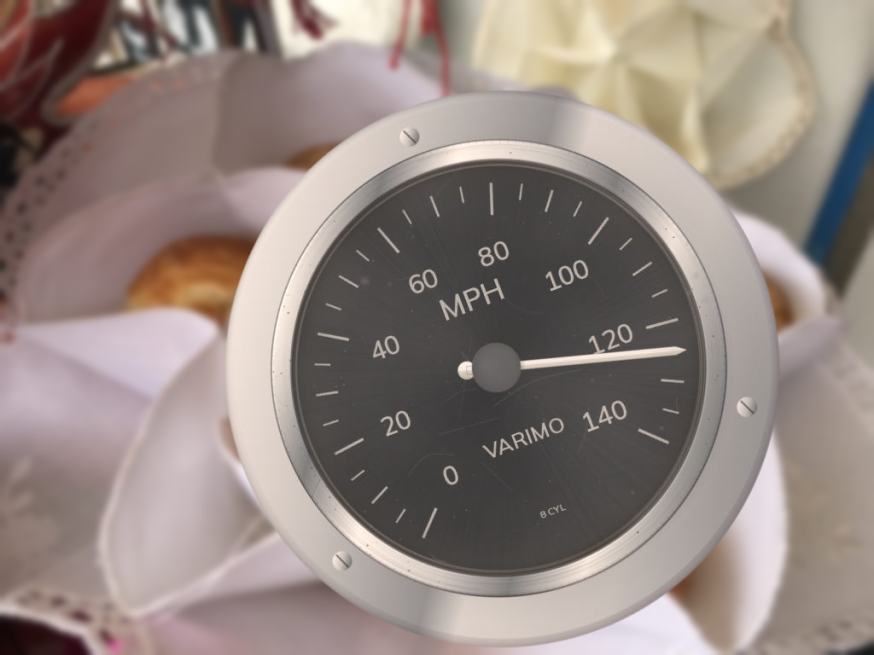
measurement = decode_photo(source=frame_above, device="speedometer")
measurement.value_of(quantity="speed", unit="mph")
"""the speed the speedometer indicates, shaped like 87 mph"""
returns 125 mph
